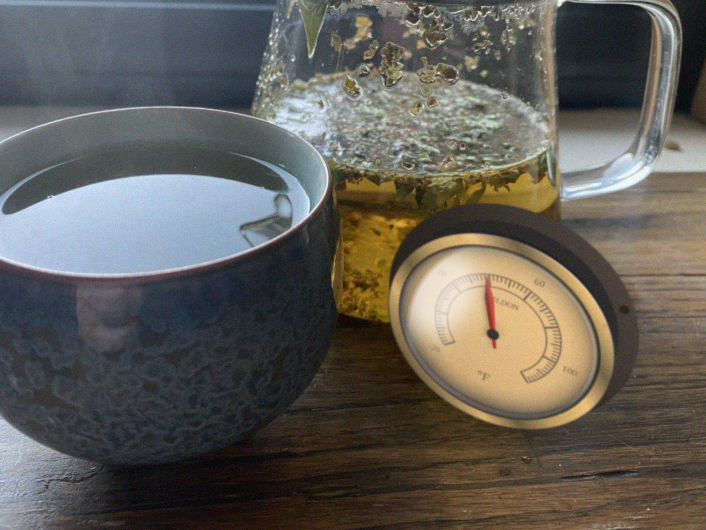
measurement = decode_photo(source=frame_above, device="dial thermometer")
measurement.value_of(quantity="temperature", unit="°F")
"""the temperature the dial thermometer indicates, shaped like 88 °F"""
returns 40 °F
